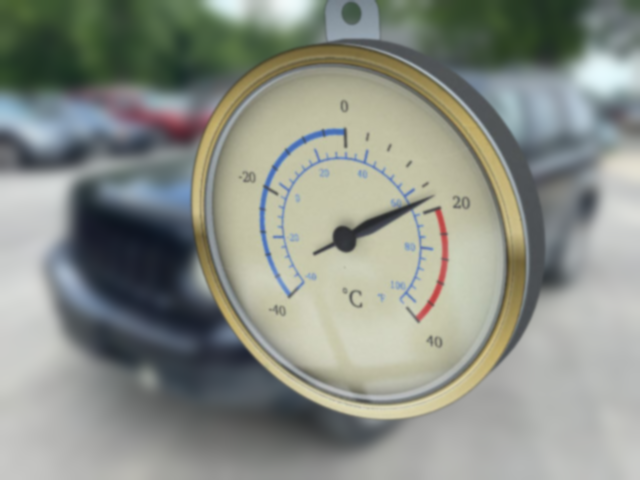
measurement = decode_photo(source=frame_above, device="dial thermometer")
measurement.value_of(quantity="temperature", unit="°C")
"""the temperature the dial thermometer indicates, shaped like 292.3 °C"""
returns 18 °C
